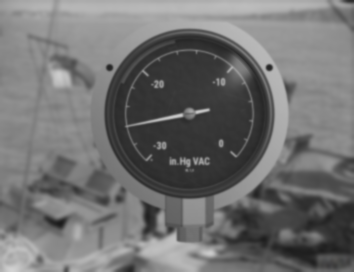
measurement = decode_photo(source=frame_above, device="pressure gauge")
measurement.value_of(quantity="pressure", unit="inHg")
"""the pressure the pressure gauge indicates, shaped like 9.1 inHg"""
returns -26 inHg
